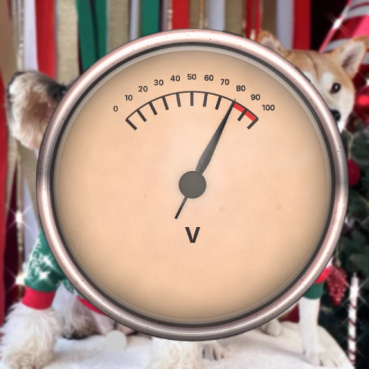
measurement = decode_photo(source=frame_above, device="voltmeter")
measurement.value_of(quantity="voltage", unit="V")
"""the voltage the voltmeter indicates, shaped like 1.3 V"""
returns 80 V
